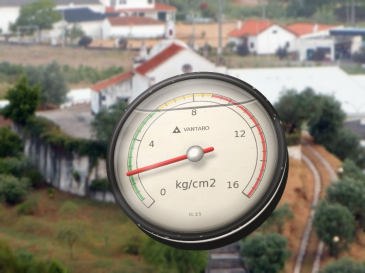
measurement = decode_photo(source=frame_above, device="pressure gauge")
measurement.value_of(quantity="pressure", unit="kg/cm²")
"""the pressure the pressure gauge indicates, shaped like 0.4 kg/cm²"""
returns 2 kg/cm²
